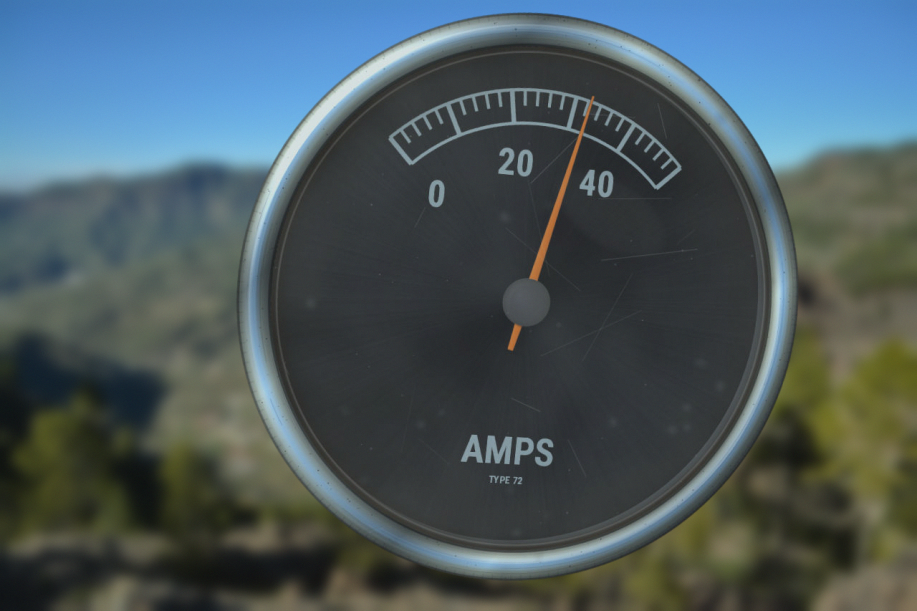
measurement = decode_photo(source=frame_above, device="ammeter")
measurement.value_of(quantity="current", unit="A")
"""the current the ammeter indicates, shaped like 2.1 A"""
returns 32 A
